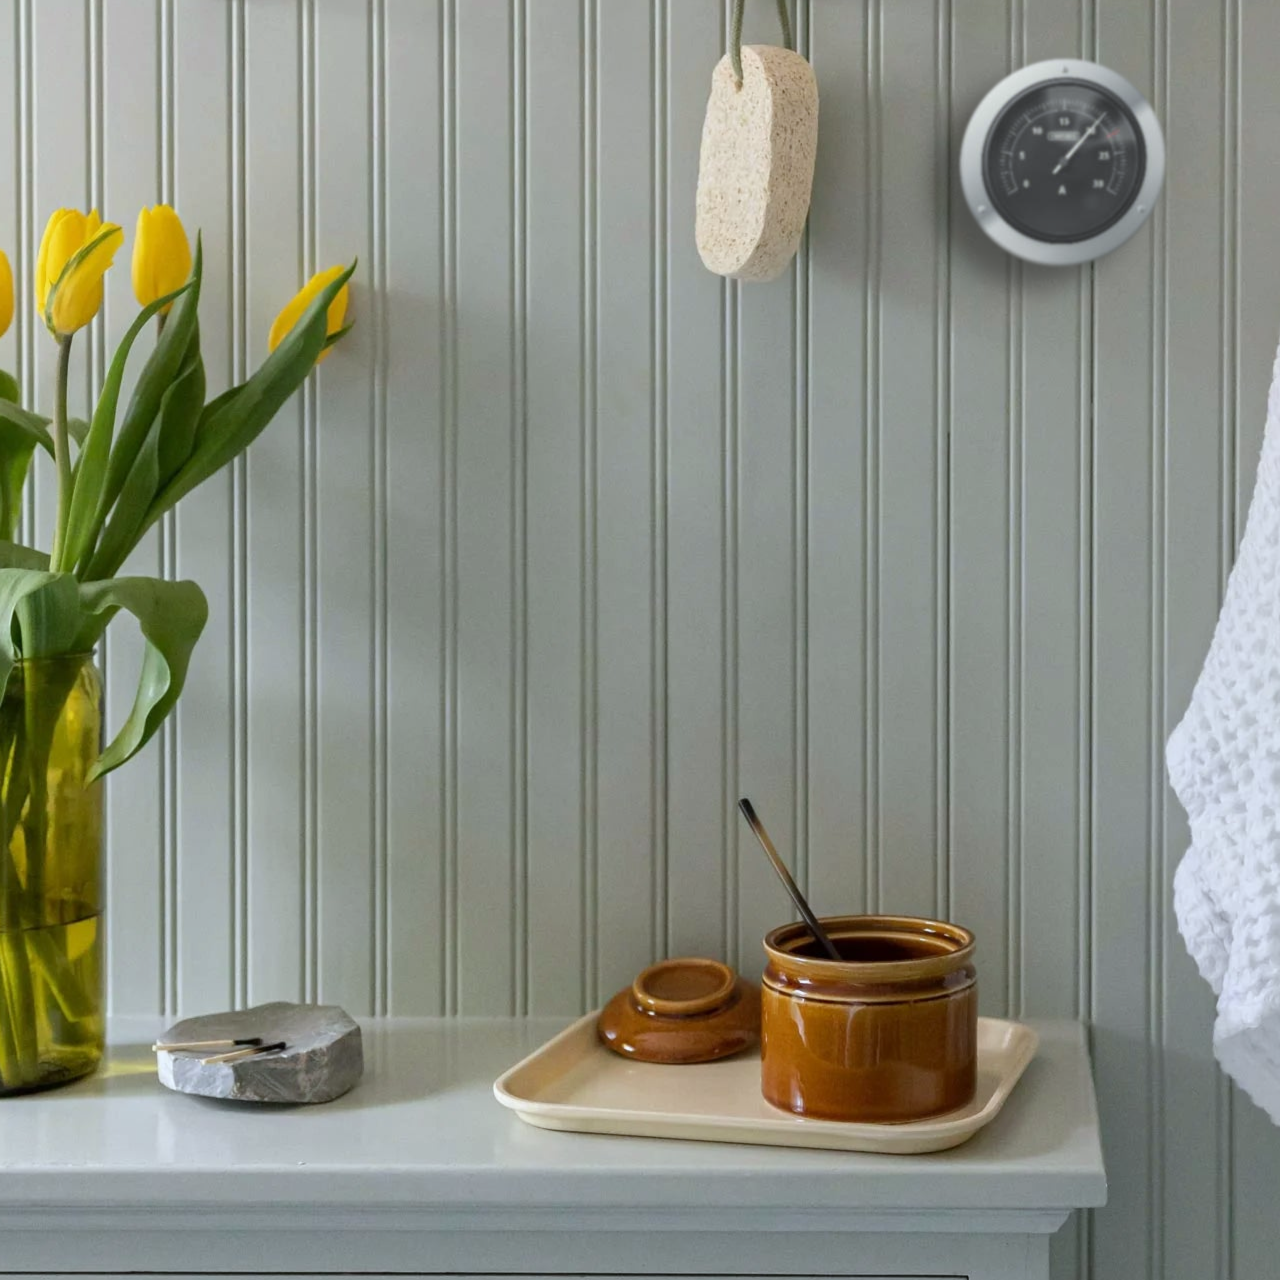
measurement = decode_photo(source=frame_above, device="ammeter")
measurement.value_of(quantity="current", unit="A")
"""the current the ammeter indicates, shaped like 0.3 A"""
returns 20 A
